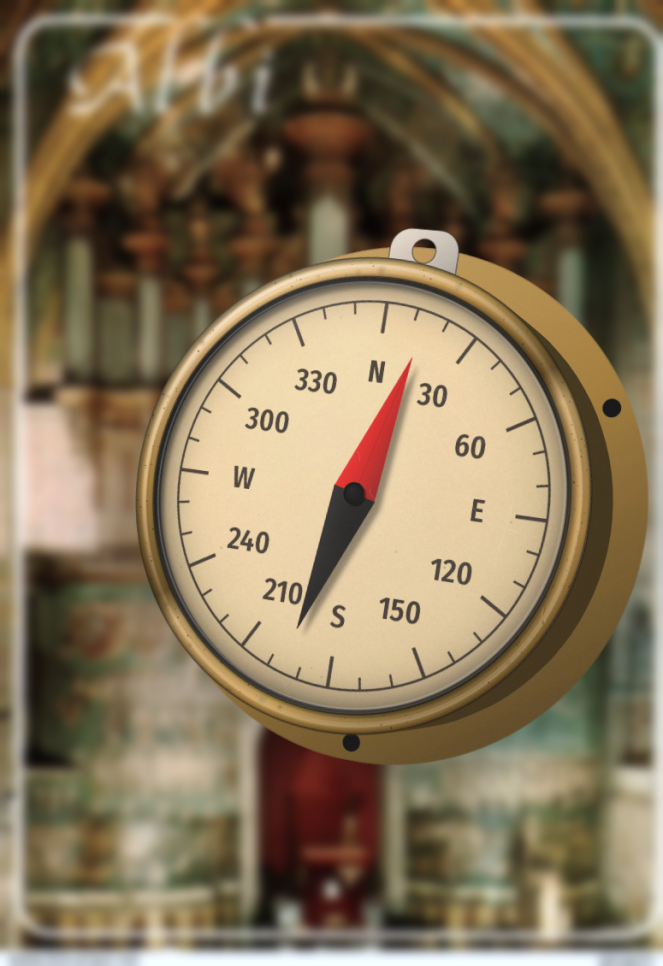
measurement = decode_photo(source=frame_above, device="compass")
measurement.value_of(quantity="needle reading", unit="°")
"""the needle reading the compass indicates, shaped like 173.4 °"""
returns 15 °
